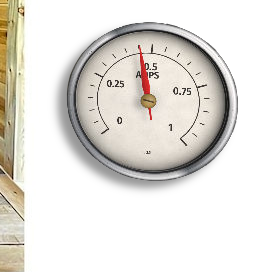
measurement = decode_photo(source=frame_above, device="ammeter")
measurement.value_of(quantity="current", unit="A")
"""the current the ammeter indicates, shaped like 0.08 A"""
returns 0.45 A
